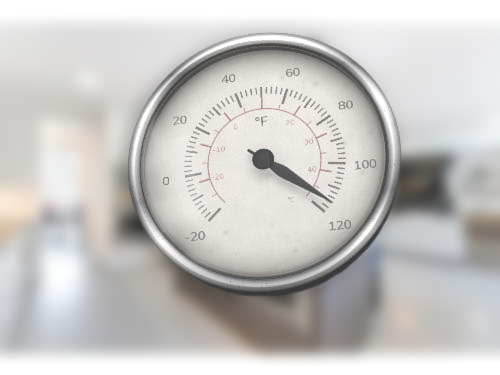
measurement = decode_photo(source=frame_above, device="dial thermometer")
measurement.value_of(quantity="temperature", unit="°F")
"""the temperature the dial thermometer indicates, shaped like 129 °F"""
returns 116 °F
